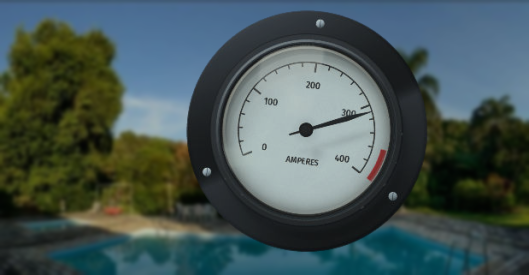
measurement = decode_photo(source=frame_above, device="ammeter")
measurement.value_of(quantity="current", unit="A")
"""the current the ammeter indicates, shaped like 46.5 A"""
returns 310 A
